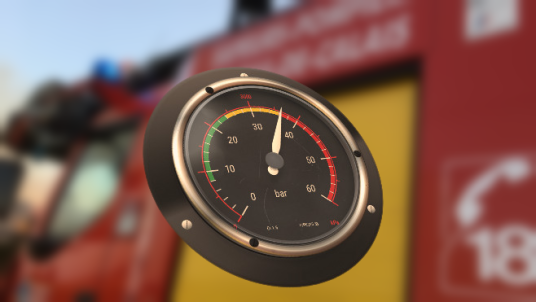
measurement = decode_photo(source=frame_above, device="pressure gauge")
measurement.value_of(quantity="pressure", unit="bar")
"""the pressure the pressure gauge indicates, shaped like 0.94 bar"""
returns 36 bar
